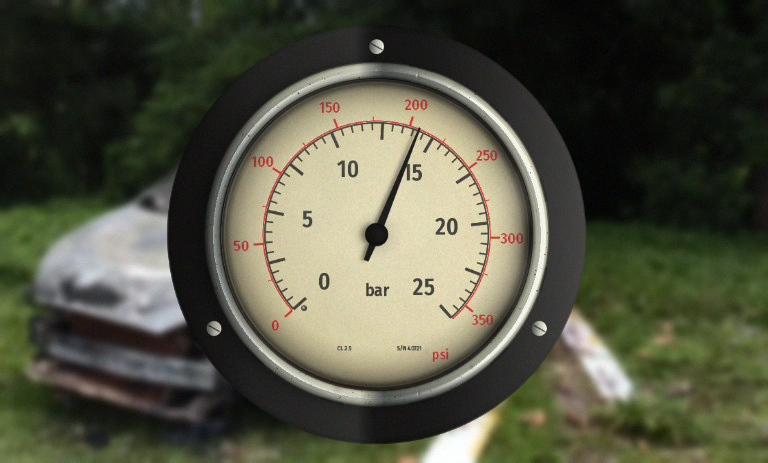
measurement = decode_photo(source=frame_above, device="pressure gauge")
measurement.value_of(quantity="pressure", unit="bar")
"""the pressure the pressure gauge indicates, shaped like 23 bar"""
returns 14.25 bar
